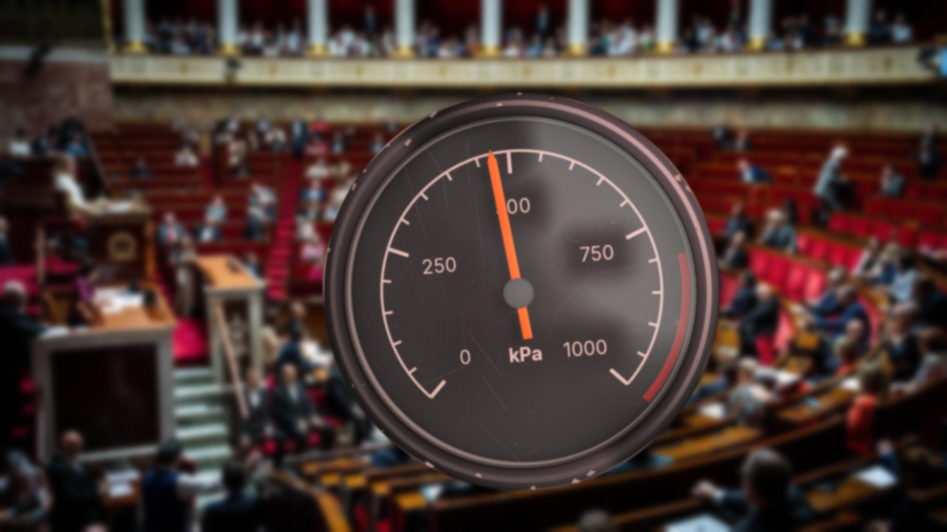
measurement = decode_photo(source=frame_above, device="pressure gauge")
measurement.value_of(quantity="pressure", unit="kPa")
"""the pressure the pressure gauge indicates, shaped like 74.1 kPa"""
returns 475 kPa
